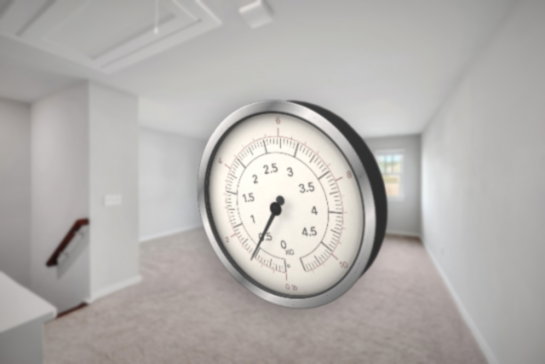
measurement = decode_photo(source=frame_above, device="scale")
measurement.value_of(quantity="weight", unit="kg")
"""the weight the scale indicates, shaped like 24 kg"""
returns 0.5 kg
